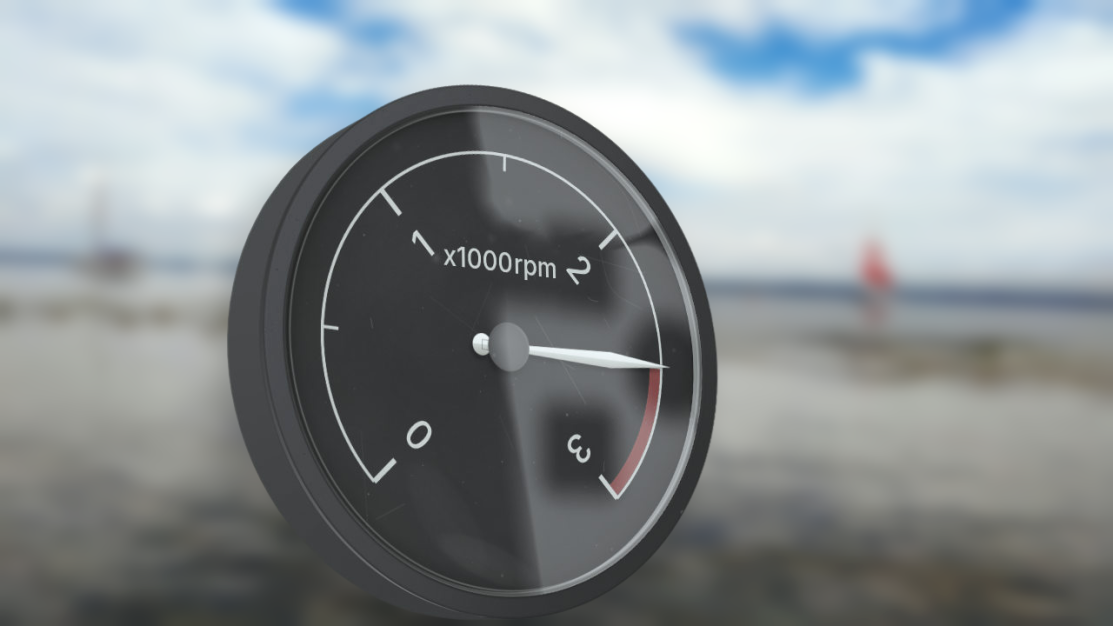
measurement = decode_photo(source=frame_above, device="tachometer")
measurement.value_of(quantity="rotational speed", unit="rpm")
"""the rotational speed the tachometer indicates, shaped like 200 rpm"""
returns 2500 rpm
